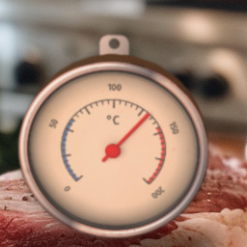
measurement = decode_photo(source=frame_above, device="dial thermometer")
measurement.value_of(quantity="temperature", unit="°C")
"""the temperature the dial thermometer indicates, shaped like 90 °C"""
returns 130 °C
